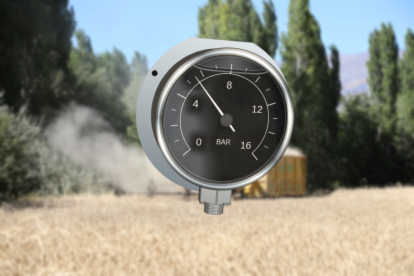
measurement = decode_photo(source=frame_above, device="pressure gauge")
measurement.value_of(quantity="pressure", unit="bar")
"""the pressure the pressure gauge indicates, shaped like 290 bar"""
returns 5.5 bar
